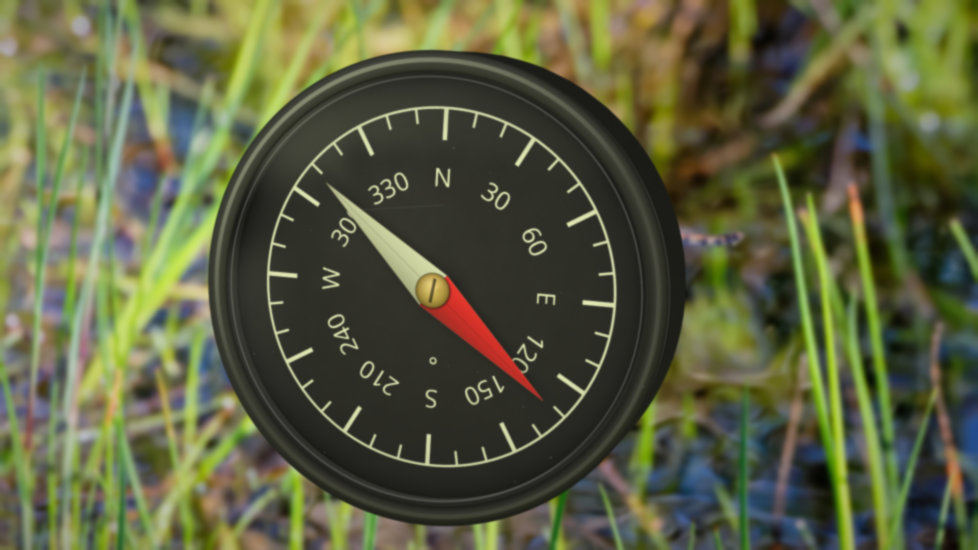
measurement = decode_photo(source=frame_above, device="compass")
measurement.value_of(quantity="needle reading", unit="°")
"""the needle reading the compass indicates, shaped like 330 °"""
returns 130 °
